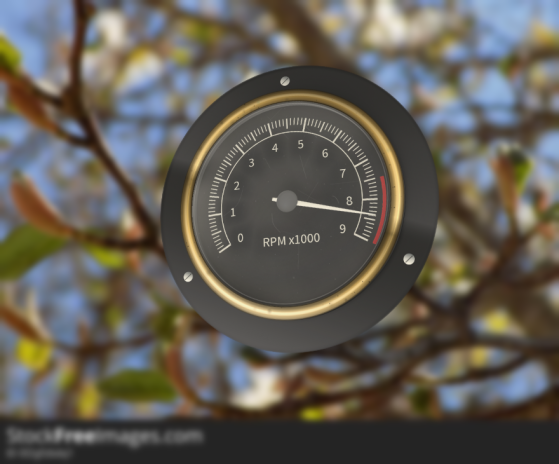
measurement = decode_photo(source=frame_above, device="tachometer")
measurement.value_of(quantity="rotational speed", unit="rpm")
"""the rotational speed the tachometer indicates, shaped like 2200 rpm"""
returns 8400 rpm
